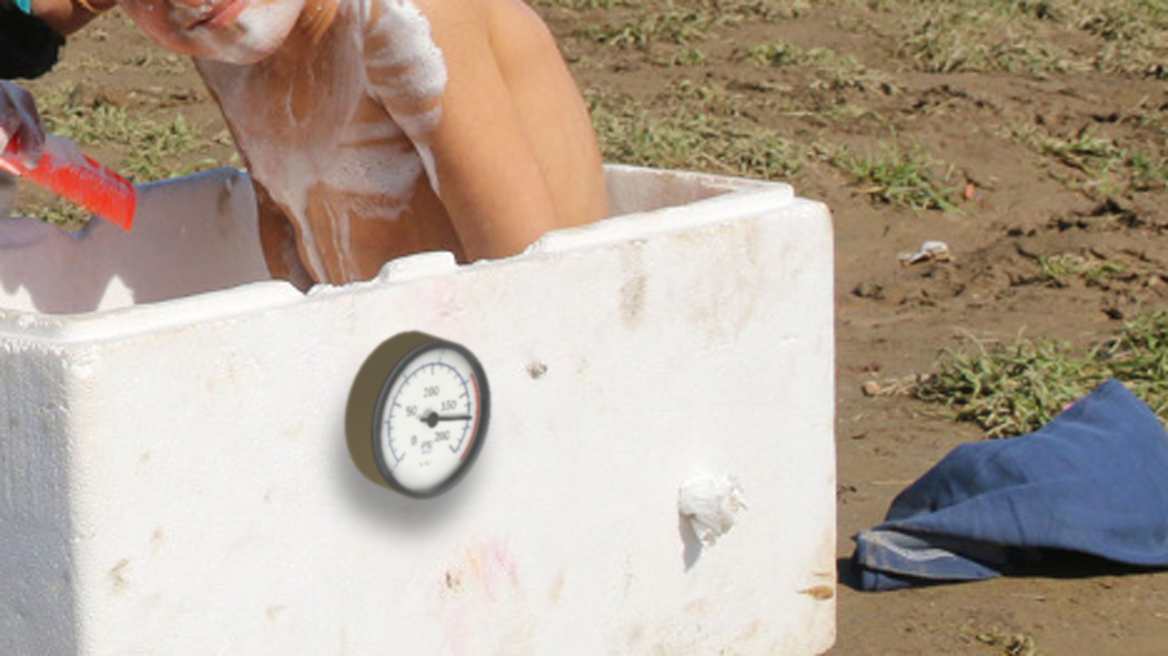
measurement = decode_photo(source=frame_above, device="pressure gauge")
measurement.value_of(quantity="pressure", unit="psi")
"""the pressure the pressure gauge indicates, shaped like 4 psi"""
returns 170 psi
